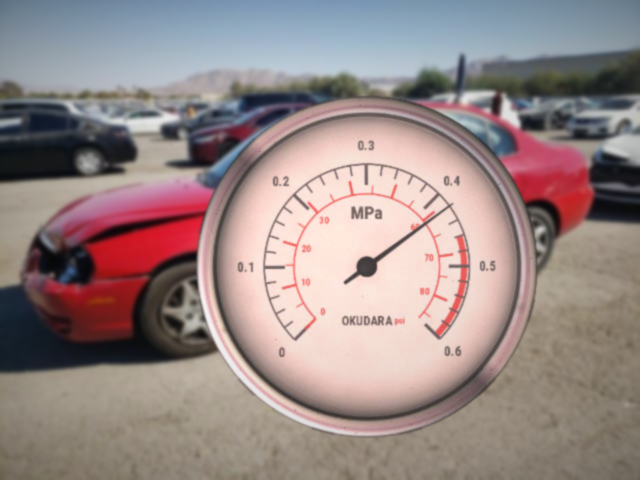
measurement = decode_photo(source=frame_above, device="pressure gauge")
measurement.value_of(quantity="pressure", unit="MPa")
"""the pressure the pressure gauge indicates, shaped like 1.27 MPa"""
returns 0.42 MPa
